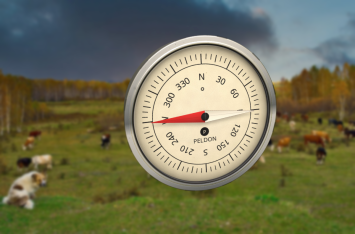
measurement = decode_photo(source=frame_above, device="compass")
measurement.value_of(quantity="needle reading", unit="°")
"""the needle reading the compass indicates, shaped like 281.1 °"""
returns 270 °
